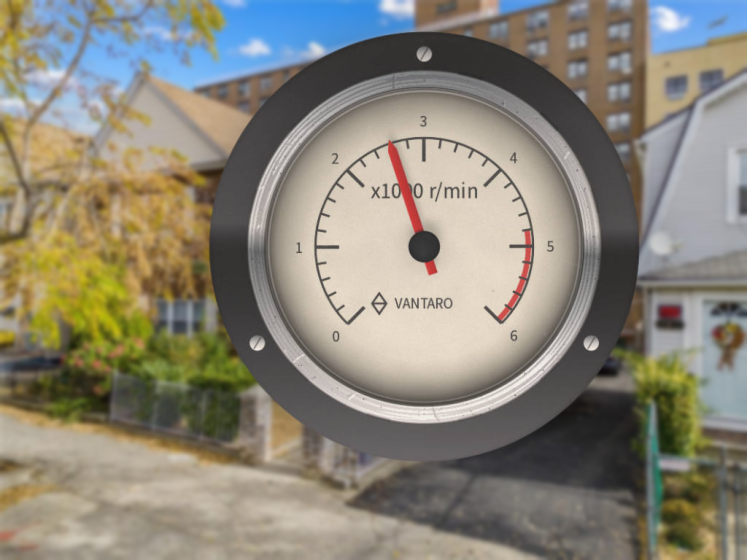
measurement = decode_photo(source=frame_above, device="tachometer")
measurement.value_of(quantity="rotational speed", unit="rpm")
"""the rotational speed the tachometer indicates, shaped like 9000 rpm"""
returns 2600 rpm
